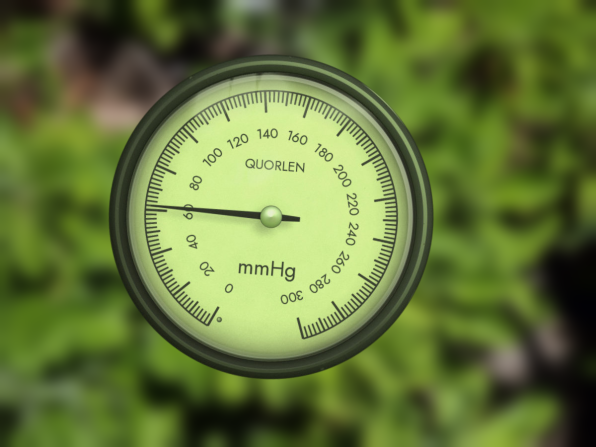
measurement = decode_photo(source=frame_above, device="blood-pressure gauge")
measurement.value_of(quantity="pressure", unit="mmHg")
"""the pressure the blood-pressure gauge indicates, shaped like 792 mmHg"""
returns 62 mmHg
